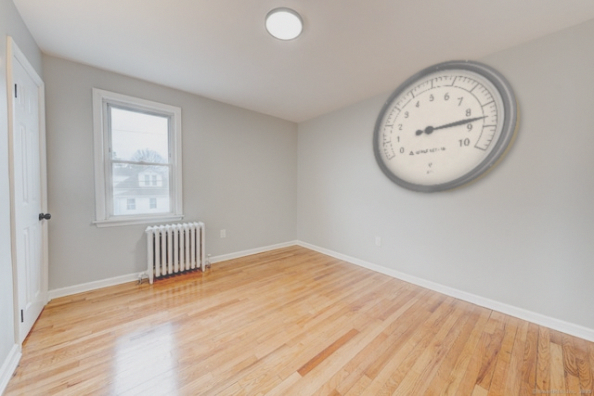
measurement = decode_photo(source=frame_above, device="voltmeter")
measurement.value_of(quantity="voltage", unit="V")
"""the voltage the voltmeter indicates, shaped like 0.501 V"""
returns 8.6 V
